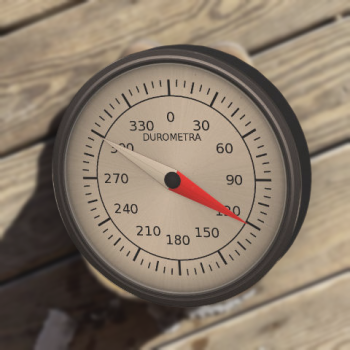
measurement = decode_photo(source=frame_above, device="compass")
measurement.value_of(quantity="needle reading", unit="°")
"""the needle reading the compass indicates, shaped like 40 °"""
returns 120 °
